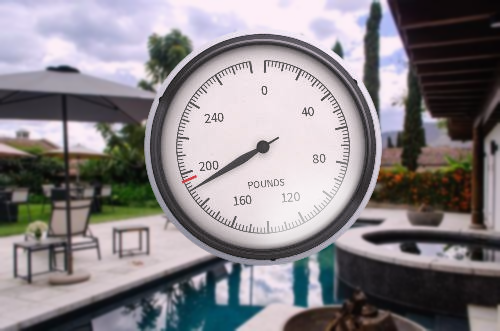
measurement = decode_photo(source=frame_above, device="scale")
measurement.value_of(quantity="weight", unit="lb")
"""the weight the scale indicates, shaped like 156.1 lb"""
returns 190 lb
